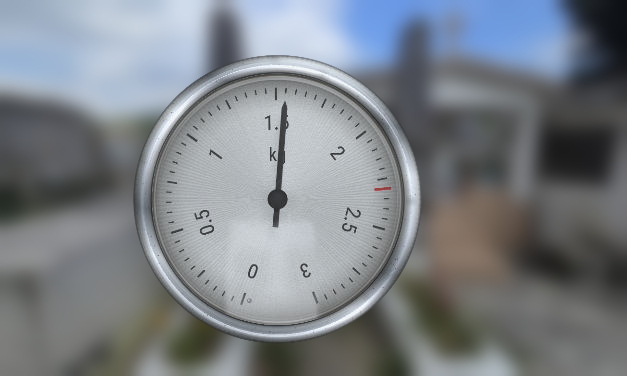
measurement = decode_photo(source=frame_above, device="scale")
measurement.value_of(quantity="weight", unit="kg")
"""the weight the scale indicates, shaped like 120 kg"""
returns 1.55 kg
